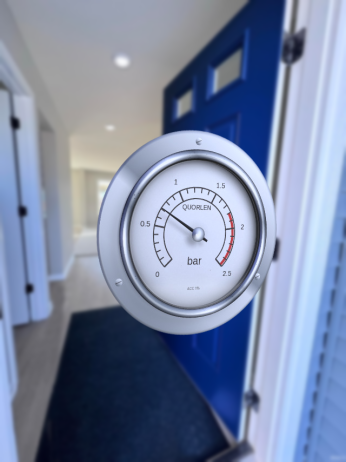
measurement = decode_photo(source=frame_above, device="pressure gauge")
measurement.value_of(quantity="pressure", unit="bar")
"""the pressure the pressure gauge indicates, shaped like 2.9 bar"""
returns 0.7 bar
